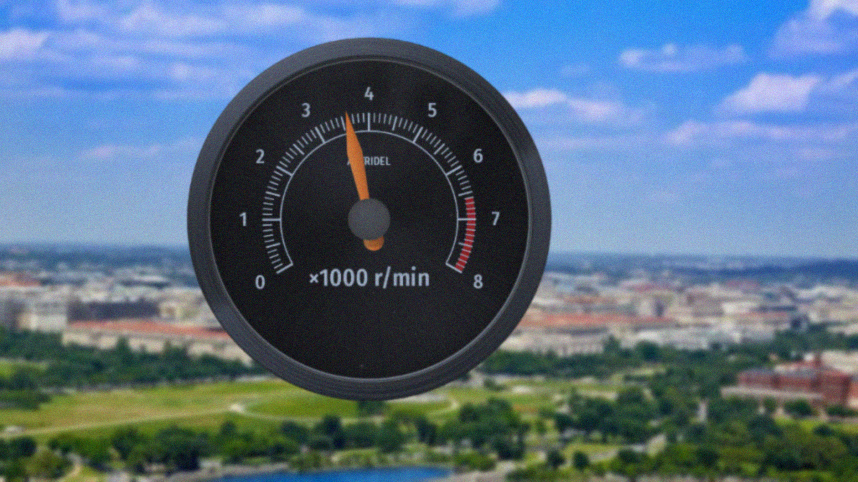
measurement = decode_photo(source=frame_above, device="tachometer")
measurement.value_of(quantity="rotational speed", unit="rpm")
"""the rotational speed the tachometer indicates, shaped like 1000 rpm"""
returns 3600 rpm
